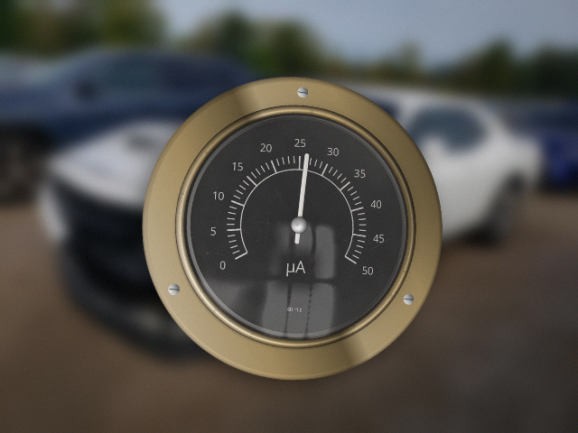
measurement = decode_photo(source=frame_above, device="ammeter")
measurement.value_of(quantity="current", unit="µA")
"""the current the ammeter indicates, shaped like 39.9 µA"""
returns 26 µA
